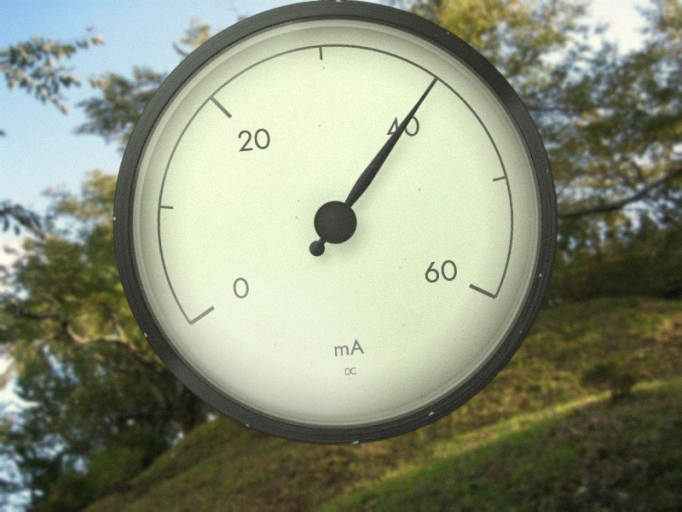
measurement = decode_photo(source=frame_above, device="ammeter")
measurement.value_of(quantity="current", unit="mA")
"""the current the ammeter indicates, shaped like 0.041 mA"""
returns 40 mA
